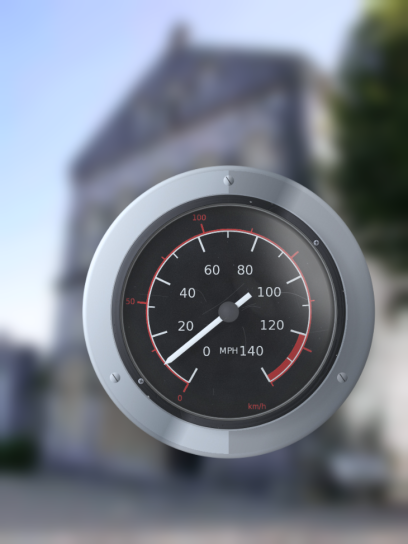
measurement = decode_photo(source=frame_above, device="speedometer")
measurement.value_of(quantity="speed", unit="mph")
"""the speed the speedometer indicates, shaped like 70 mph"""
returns 10 mph
